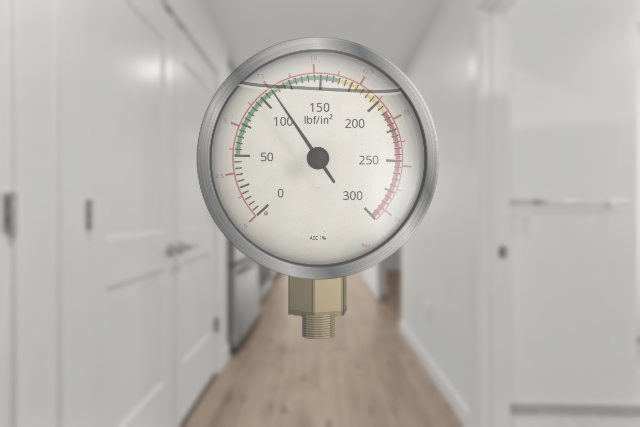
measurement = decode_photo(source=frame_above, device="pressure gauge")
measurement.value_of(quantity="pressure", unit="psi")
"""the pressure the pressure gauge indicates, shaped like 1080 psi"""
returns 110 psi
